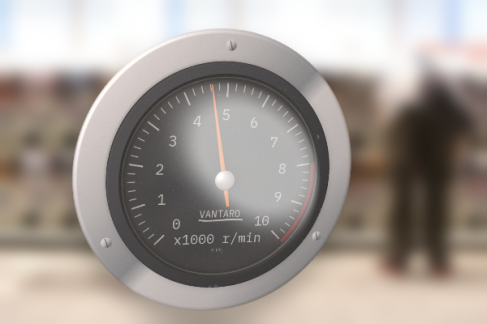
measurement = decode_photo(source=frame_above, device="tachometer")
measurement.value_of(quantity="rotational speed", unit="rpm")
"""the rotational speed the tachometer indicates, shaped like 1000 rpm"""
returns 4600 rpm
